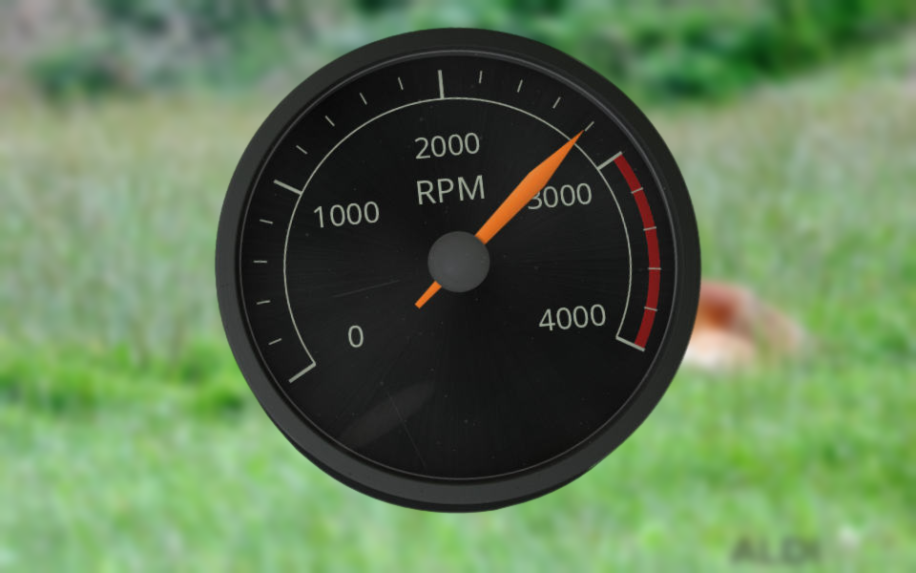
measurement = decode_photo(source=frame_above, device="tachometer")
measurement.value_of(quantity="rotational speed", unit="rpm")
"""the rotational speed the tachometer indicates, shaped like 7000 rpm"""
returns 2800 rpm
